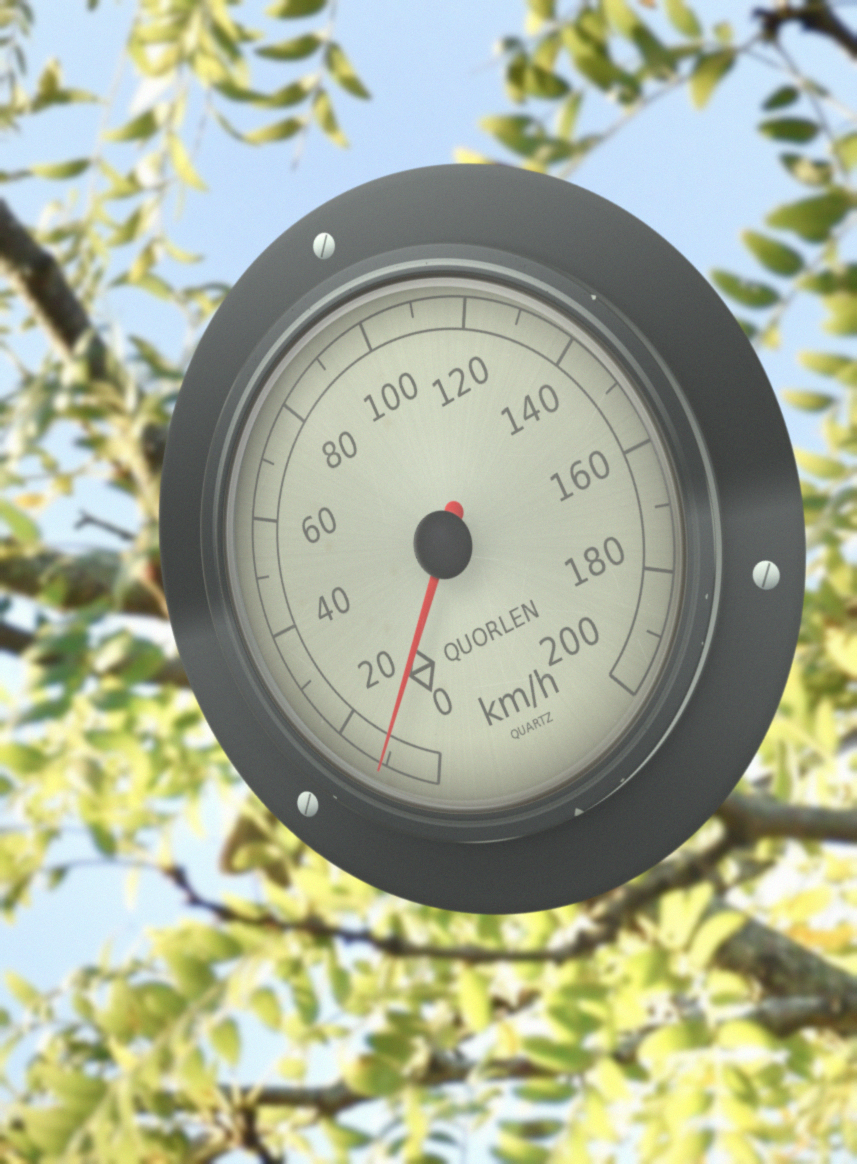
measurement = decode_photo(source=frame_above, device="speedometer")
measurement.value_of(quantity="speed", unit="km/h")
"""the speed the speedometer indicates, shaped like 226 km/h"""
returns 10 km/h
